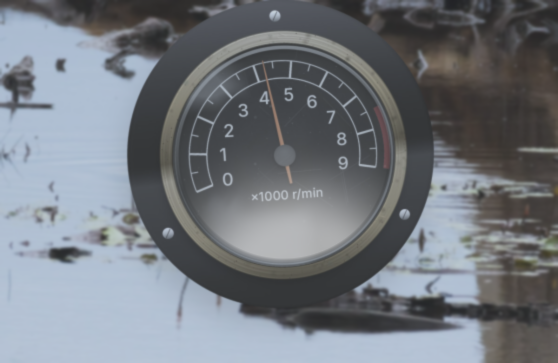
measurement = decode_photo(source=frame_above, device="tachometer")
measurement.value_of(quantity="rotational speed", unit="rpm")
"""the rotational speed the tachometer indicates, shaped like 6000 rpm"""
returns 4250 rpm
